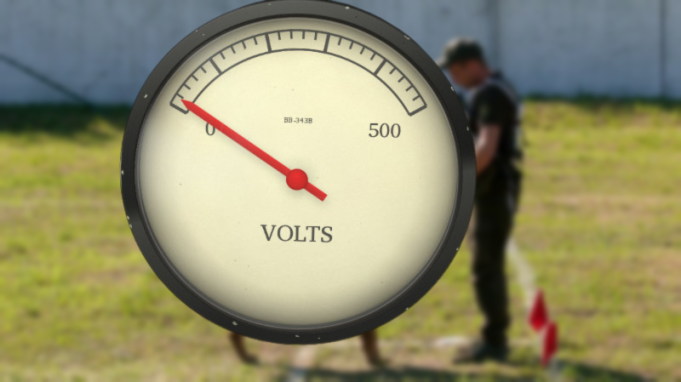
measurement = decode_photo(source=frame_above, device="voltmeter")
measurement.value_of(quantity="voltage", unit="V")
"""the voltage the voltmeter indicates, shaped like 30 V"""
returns 20 V
